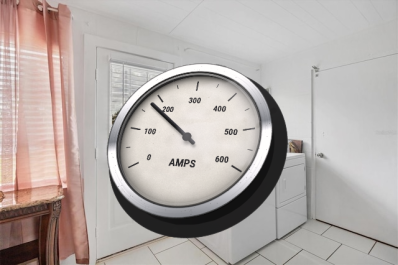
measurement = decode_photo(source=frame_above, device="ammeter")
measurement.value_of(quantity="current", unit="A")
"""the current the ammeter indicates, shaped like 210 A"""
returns 175 A
